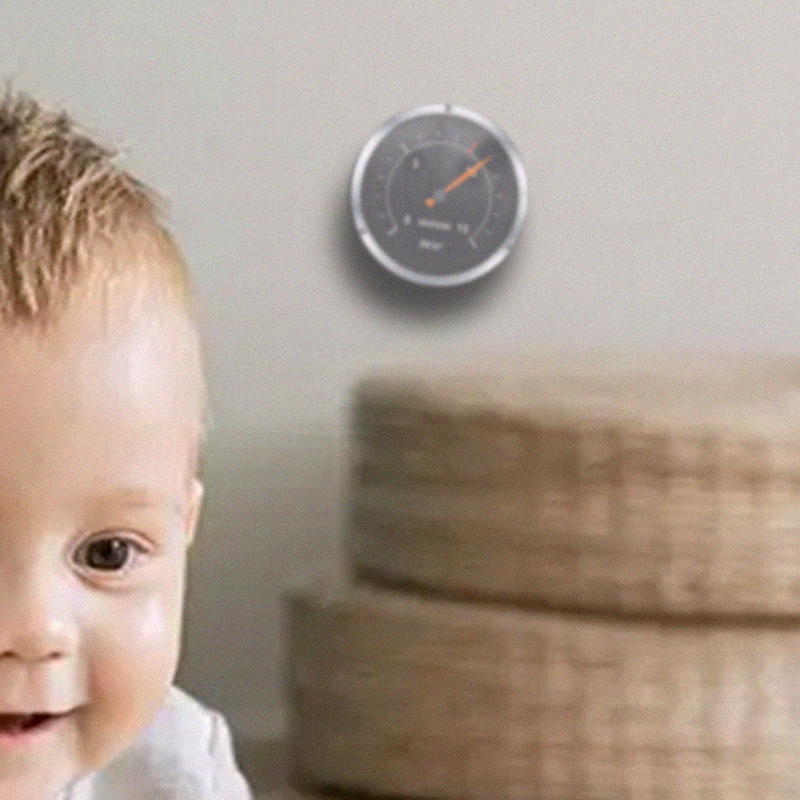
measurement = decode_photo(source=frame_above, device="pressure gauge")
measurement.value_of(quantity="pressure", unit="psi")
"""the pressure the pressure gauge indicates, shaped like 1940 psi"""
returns 10 psi
